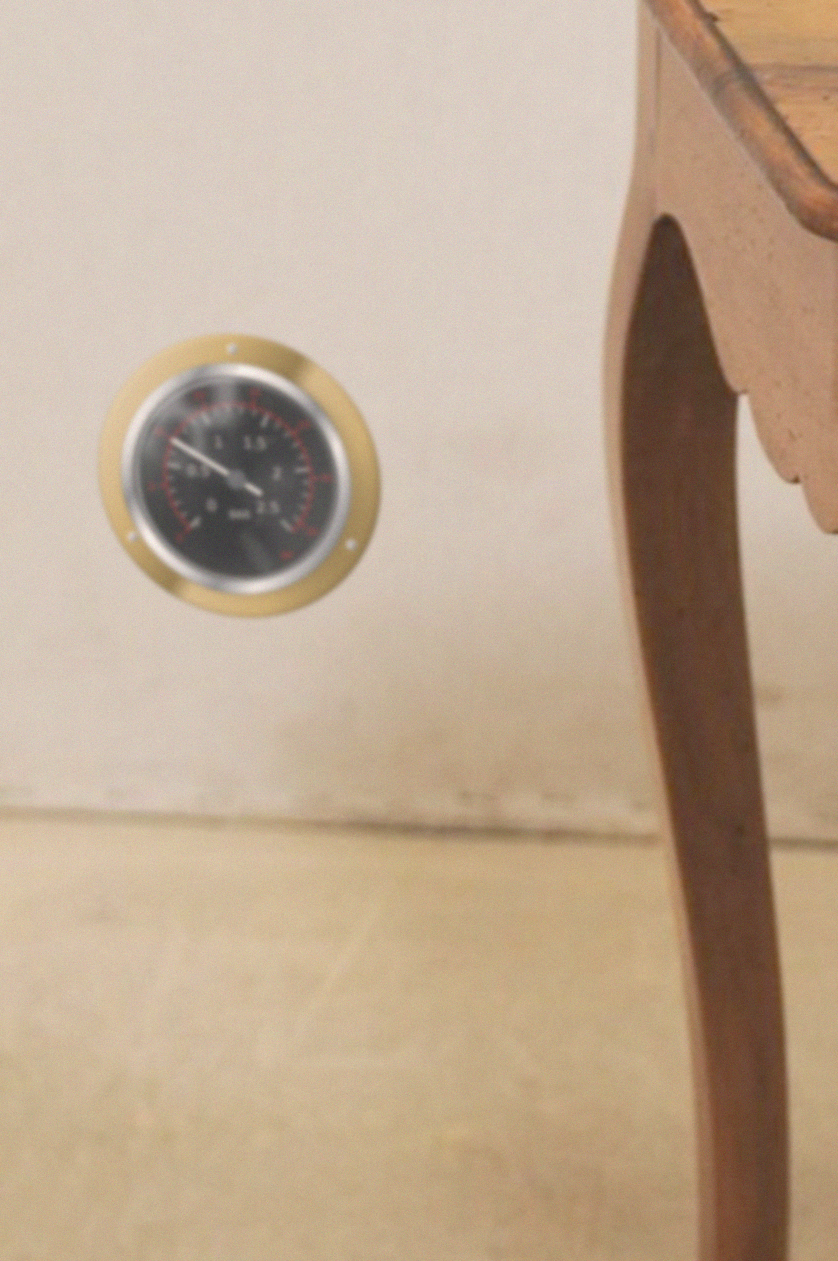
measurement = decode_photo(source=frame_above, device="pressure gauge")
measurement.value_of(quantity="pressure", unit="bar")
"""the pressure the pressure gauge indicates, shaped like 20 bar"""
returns 0.7 bar
